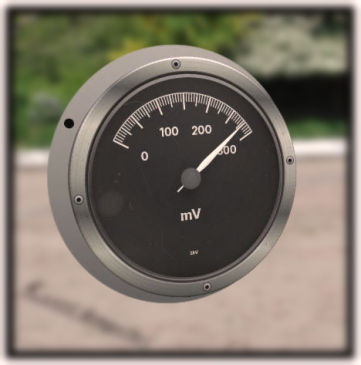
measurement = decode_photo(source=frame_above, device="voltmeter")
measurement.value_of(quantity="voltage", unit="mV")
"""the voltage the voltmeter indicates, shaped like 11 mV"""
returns 275 mV
